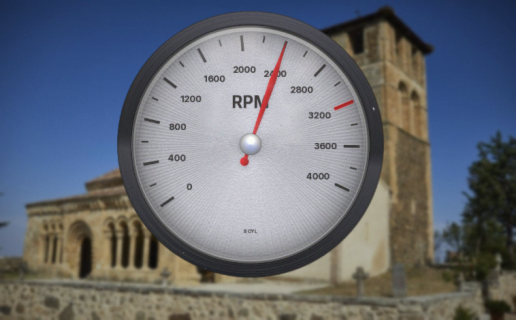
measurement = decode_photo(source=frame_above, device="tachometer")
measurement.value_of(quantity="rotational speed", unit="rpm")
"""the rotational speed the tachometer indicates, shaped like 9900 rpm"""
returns 2400 rpm
